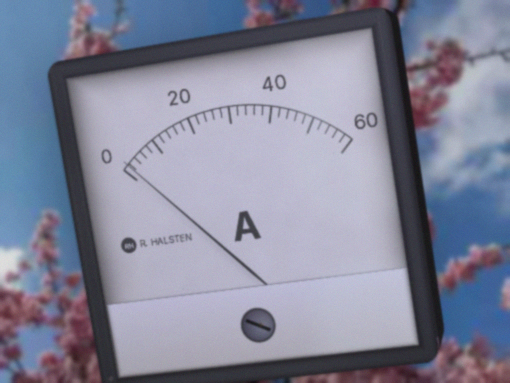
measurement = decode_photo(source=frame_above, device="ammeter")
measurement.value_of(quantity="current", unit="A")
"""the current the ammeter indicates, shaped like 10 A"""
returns 2 A
